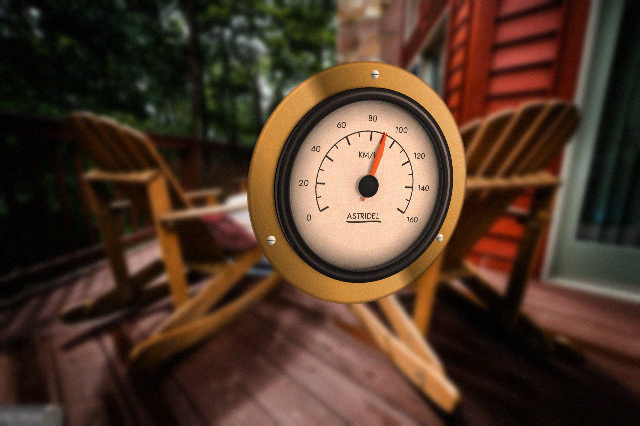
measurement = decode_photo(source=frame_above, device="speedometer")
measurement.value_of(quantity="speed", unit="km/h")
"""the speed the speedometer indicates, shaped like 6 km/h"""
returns 90 km/h
